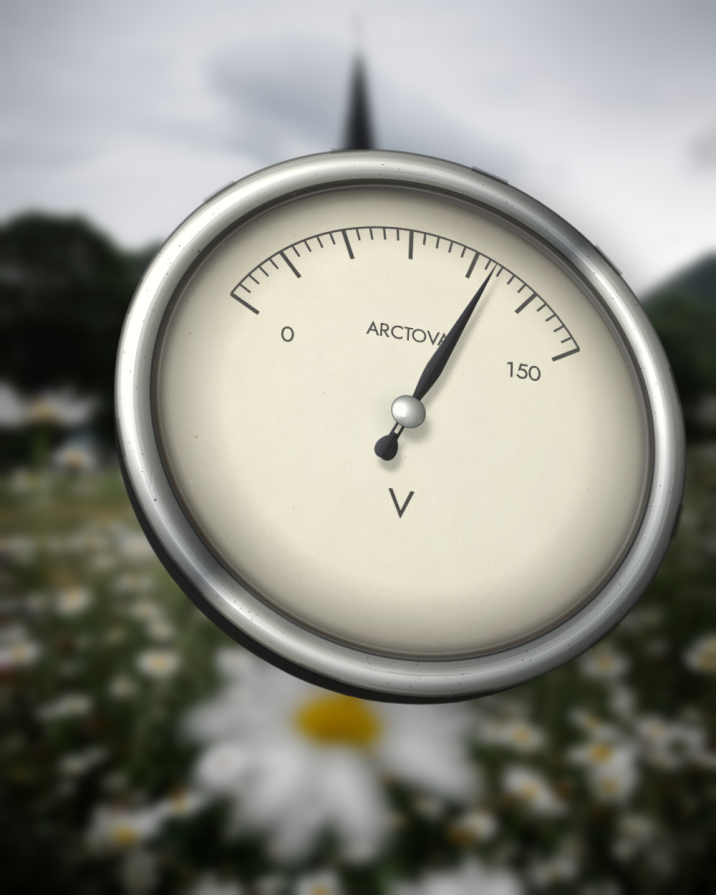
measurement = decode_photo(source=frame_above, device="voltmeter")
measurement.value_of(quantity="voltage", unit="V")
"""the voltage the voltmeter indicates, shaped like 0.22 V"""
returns 107.5 V
